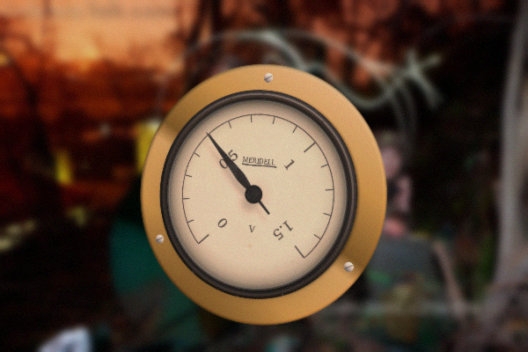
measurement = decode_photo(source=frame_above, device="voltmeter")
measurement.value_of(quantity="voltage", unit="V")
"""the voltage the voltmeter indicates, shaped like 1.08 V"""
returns 0.5 V
